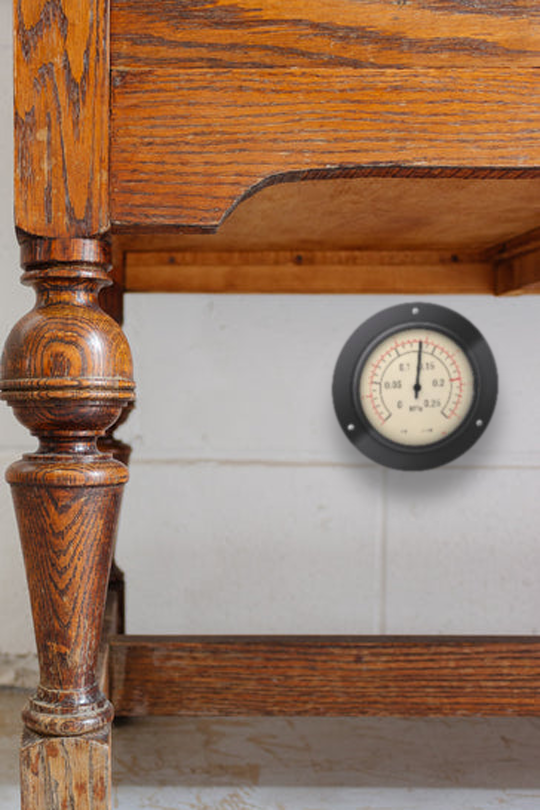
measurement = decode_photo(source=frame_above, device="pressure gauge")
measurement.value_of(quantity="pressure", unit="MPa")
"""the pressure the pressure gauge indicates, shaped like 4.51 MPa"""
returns 0.13 MPa
